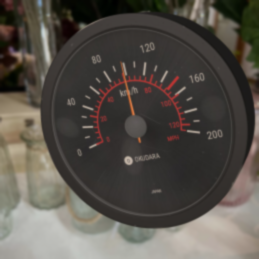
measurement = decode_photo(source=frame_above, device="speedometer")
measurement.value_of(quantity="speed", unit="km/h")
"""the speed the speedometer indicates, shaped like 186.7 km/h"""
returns 100 km/h
